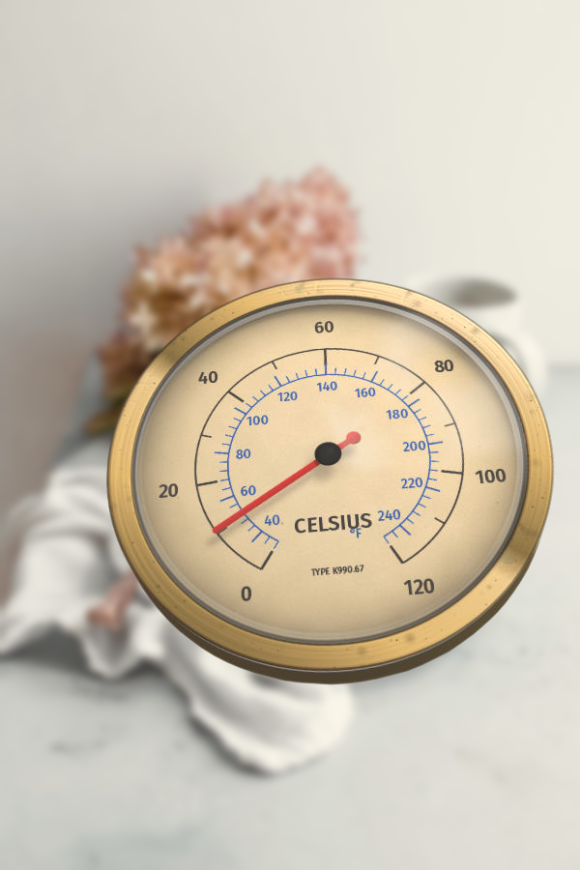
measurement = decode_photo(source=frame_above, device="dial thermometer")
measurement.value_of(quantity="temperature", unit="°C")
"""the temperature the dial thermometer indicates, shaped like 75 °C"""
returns 10 °C
